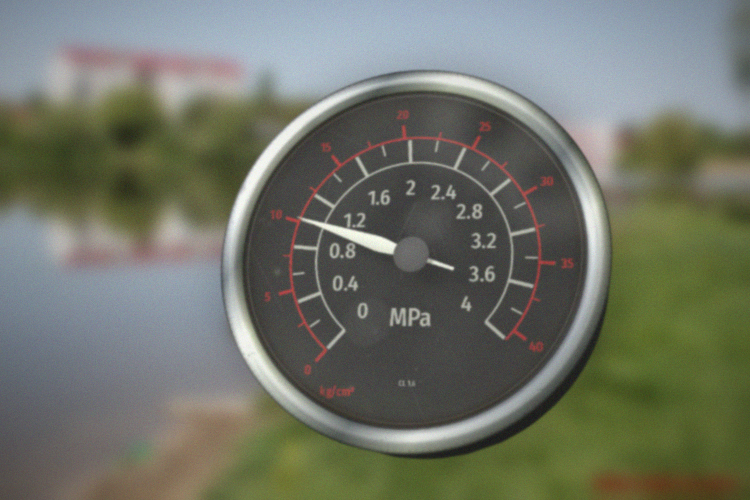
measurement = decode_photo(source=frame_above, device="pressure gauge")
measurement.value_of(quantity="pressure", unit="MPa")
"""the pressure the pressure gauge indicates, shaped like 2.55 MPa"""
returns 1 MPa
